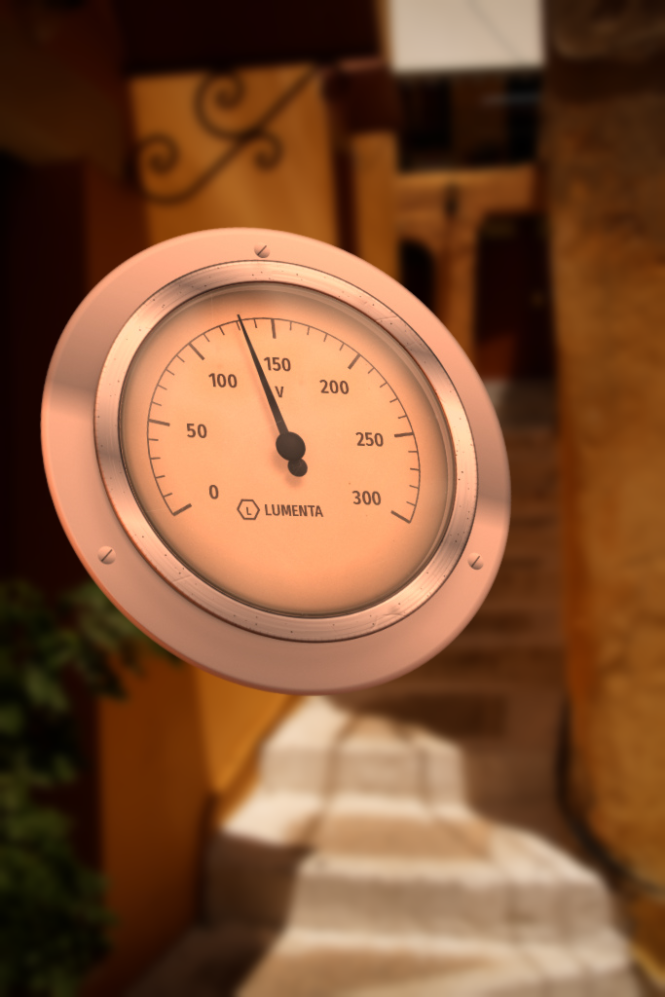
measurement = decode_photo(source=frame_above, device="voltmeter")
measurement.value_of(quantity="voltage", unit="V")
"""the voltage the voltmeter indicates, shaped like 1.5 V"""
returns 130 V
